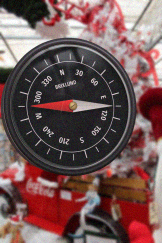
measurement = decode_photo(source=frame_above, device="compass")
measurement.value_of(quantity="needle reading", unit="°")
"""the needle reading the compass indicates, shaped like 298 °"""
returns 285 °
